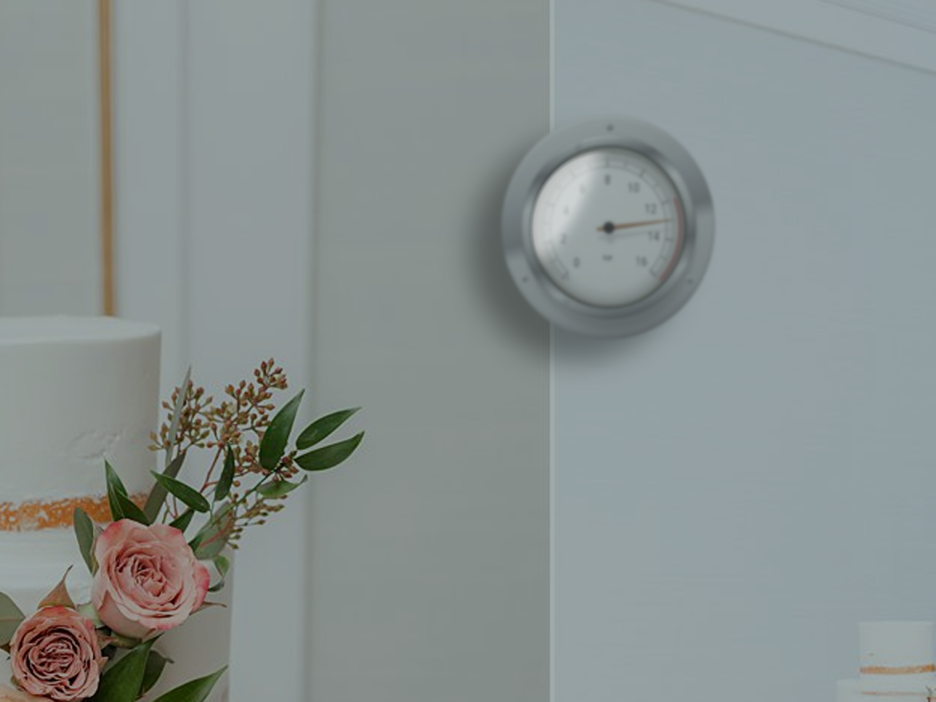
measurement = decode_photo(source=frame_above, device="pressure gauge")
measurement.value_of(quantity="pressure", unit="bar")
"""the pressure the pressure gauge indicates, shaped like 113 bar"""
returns 13 bar
